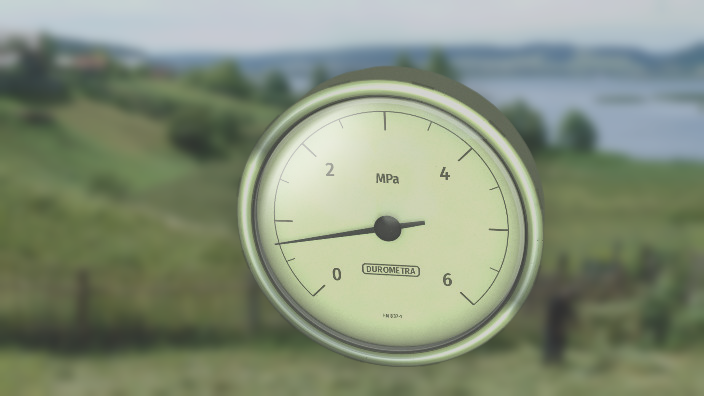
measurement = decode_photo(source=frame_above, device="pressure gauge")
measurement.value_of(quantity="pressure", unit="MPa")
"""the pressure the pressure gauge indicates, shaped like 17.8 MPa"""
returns 0.75 MPa
